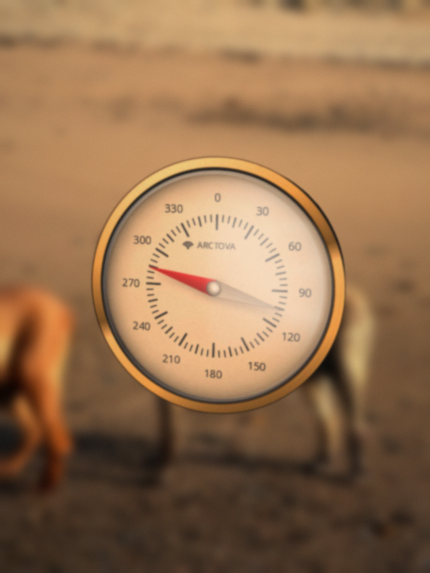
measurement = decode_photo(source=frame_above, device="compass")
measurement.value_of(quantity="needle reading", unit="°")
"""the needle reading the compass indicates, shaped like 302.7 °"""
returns 285 °
